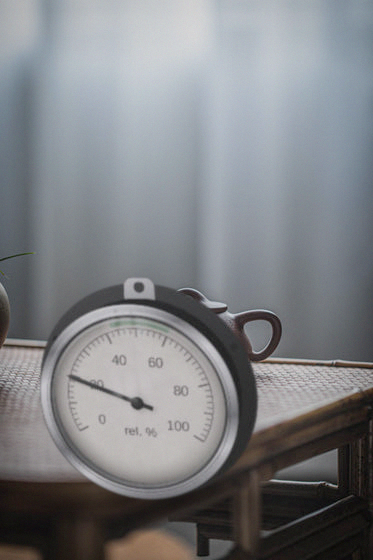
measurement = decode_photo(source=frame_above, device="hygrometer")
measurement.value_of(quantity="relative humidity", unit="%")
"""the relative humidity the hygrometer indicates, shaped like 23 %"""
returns 20 %
